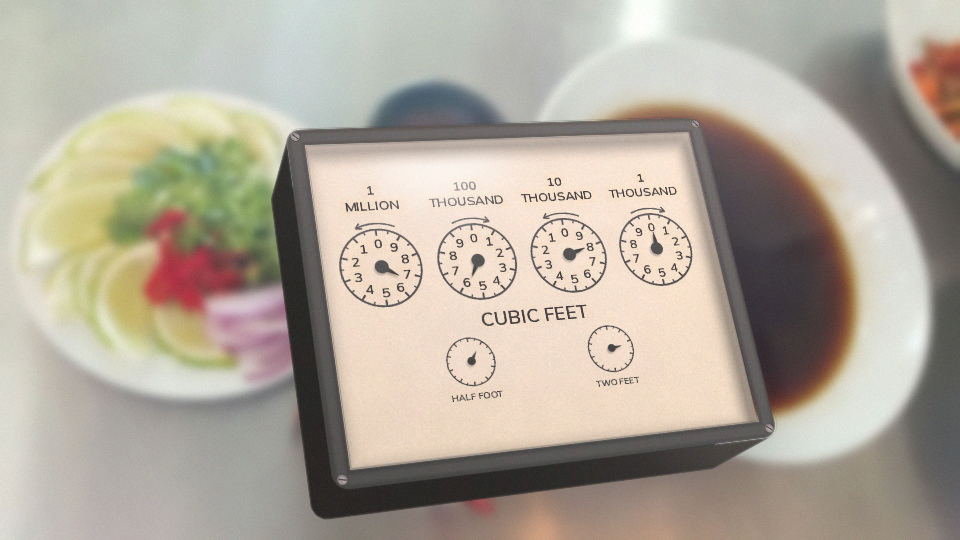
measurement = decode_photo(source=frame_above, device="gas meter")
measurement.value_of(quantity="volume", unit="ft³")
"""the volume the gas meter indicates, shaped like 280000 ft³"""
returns 658000 ft³
